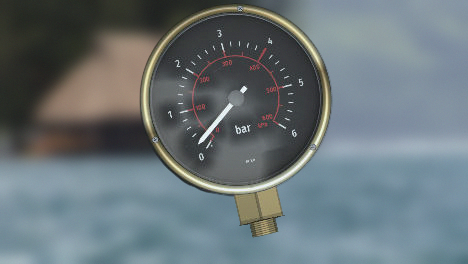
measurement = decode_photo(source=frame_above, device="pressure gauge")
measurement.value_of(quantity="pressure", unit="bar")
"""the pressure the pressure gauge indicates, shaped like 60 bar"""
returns 0.2 bar
